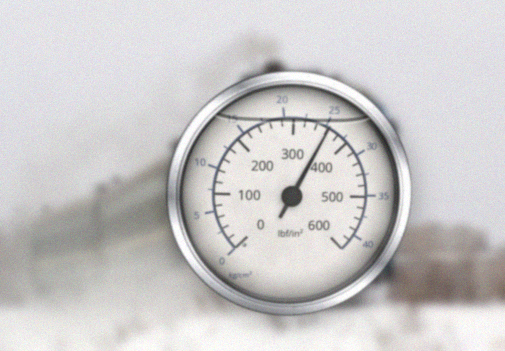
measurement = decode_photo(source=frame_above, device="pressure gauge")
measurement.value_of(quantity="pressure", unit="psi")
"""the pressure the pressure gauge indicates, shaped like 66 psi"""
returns 360 psi
